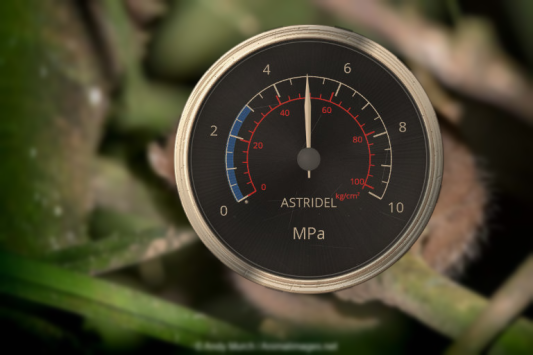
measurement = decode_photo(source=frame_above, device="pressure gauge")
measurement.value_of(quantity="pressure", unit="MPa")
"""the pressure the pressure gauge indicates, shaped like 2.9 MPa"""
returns 5 MPa
